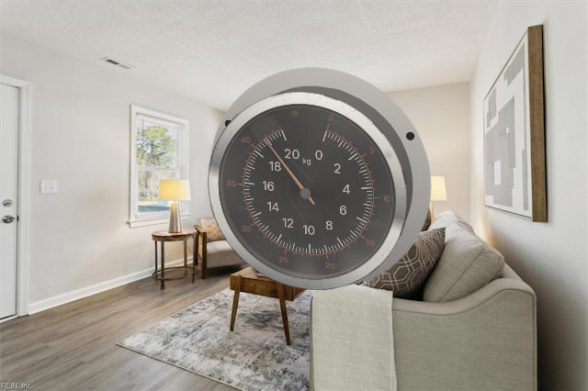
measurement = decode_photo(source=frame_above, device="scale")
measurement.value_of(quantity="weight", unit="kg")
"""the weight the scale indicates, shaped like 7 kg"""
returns 19 kg
